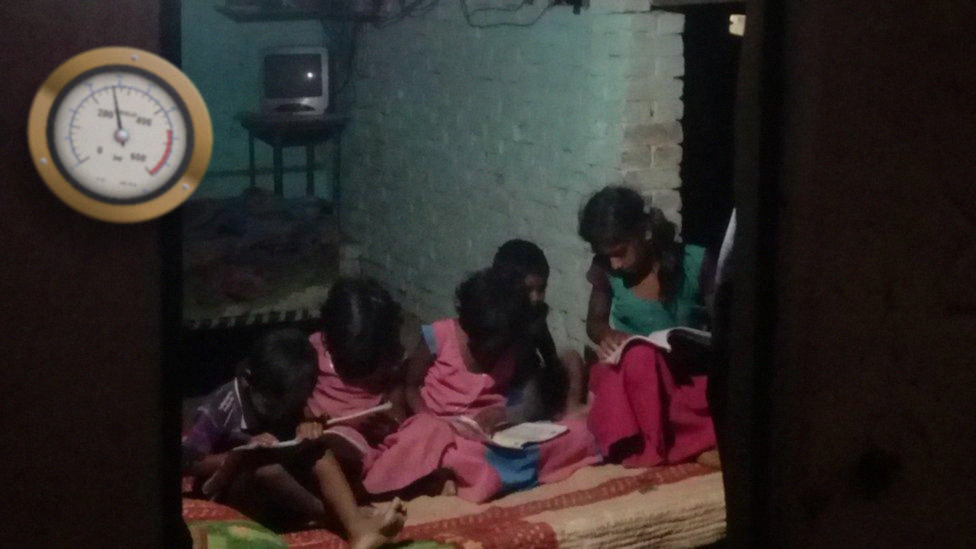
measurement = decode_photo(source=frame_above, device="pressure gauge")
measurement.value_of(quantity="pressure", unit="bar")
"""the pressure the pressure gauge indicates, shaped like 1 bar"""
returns 260 bar
